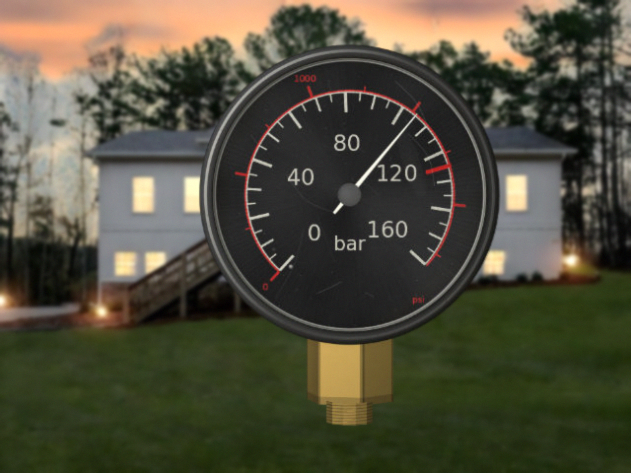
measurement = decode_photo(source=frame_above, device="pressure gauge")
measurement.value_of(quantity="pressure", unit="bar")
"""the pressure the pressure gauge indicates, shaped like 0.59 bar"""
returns 105 bar
